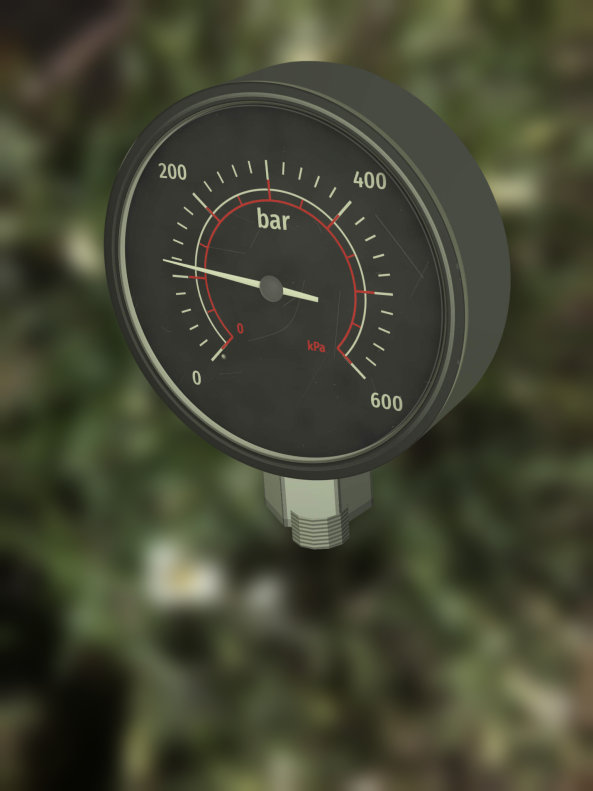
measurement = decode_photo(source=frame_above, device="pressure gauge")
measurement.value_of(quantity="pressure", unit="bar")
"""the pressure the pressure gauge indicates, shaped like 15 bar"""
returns 120 bar
